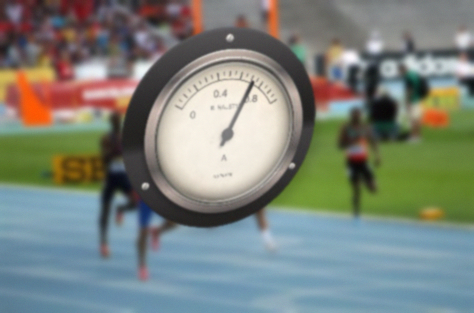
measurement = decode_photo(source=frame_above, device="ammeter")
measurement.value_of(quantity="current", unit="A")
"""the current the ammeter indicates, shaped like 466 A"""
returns 0.7 A
